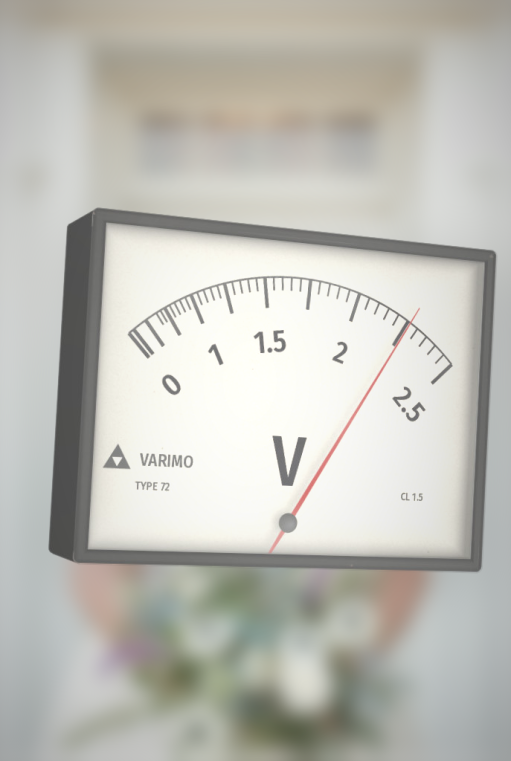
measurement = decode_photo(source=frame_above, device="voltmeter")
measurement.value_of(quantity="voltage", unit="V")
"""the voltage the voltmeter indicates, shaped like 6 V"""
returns 2.25 V
